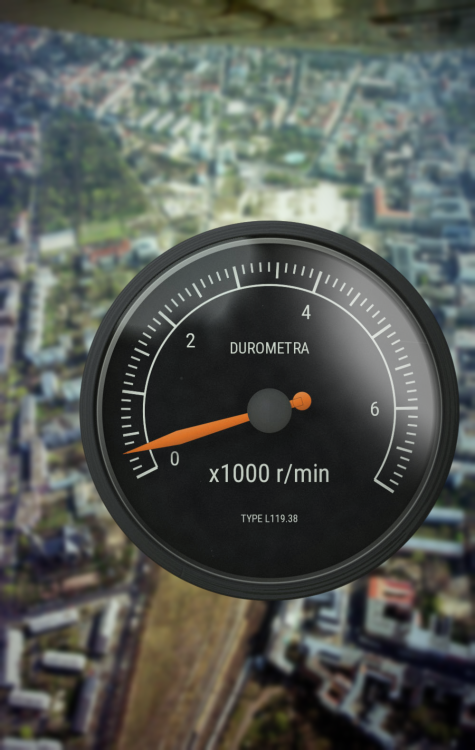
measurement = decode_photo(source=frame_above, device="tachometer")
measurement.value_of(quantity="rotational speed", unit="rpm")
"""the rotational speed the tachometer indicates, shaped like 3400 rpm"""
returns 300 rpm
